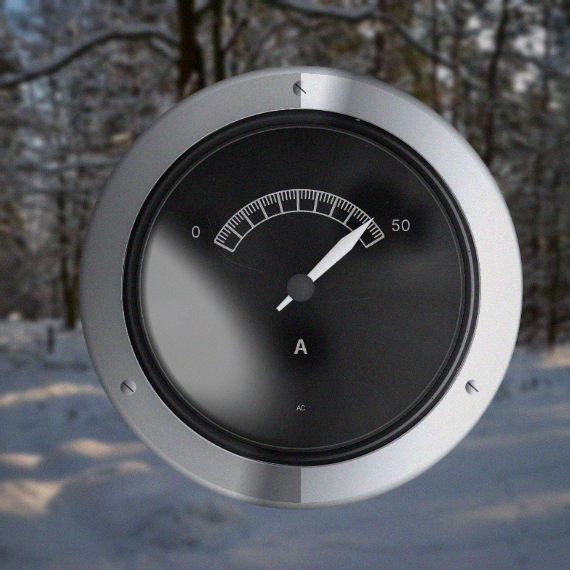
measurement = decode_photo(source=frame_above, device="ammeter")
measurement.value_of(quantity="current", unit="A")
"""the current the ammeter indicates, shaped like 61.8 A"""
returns 45 A
